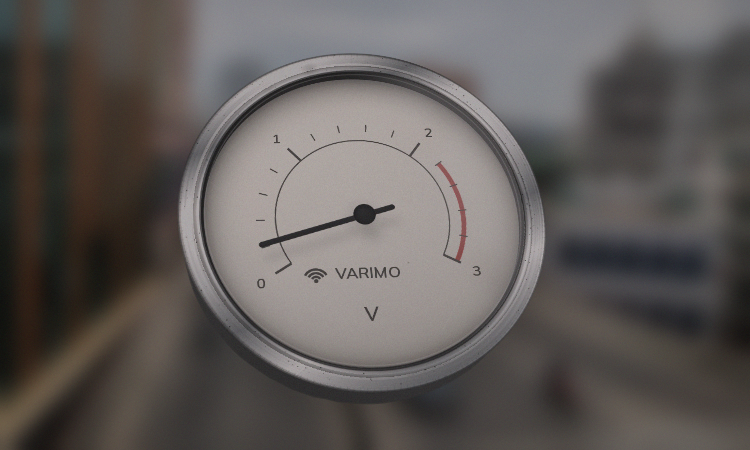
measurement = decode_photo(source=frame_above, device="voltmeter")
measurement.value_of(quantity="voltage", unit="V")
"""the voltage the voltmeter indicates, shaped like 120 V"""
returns 0.2 V
